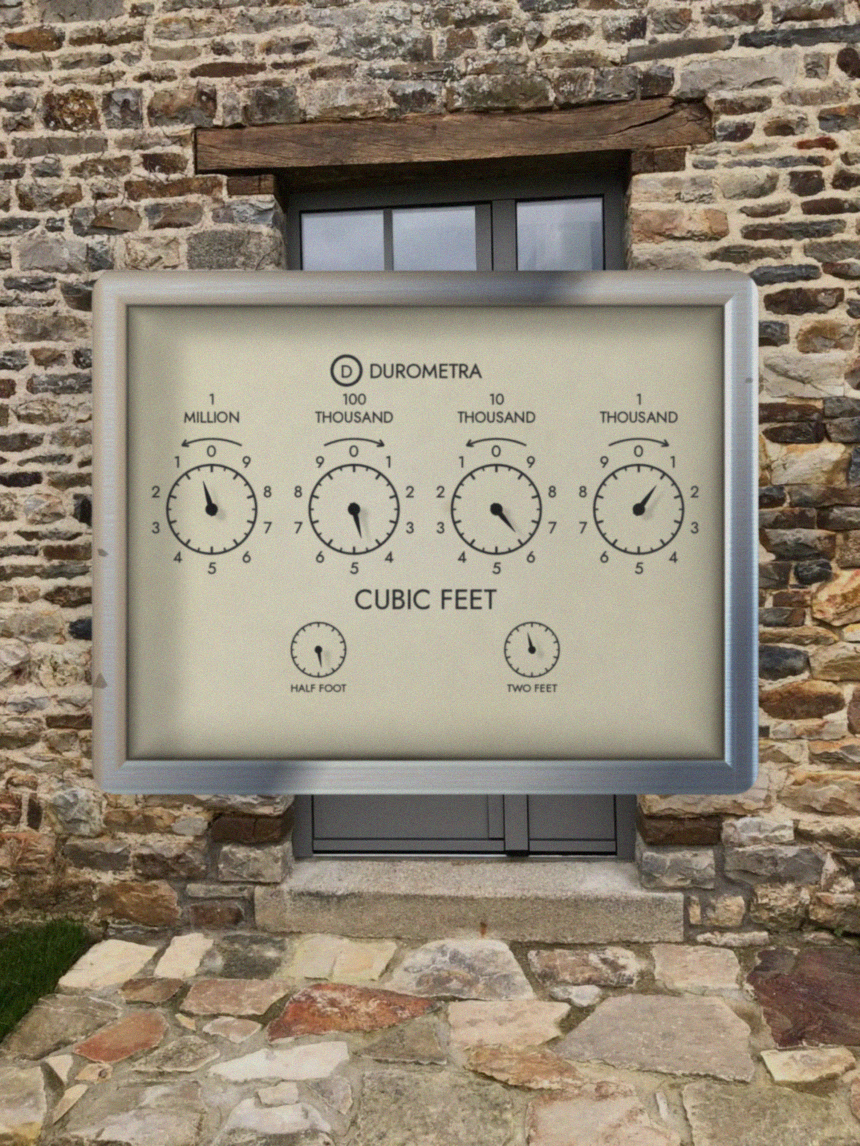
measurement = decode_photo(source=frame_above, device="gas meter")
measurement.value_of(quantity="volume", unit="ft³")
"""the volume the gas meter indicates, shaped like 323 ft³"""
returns 46100 ft³
